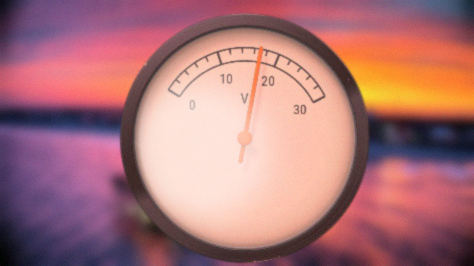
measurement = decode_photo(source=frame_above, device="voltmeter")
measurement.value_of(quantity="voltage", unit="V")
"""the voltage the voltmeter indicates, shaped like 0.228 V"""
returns 17 V
